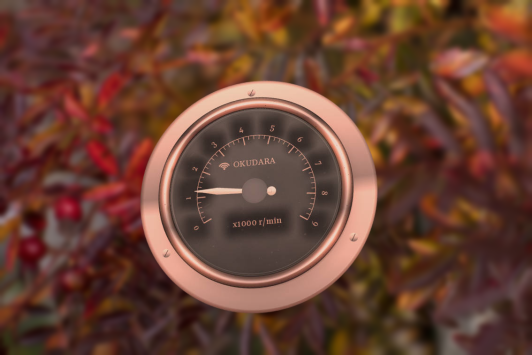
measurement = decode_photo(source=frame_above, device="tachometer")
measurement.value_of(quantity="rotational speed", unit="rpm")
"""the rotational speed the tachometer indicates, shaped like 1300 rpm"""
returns 1200 rpm
